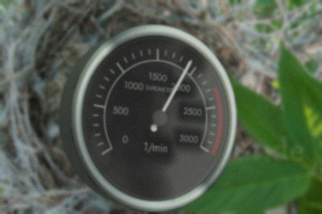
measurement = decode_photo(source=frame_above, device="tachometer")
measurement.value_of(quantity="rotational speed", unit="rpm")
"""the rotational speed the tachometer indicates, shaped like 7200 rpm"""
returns 1900 rpm
